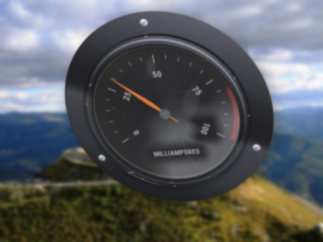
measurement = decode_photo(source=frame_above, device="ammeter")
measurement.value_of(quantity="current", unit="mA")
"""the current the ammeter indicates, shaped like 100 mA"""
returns 30 mA
